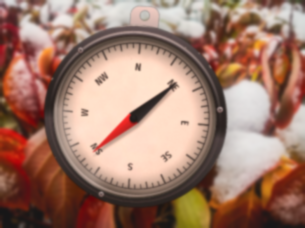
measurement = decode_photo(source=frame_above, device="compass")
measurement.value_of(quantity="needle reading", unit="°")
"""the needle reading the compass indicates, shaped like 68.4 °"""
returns 225 °
